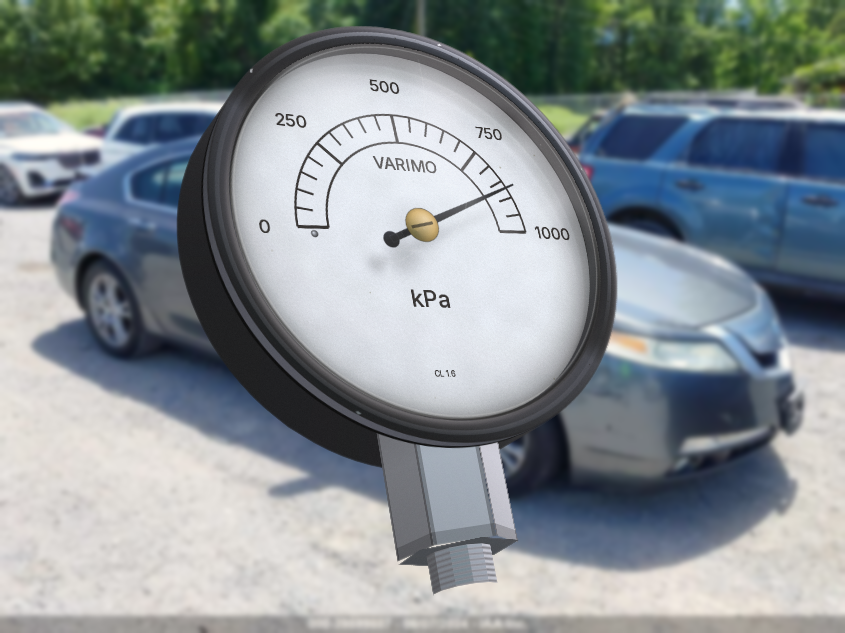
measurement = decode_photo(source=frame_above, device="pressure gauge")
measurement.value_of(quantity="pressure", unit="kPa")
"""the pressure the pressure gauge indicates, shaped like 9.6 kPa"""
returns 875 kPa
